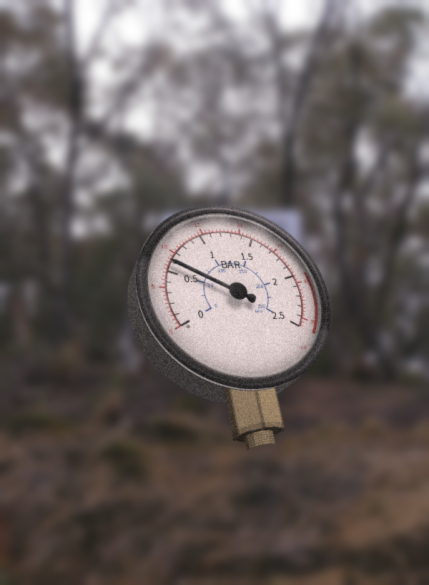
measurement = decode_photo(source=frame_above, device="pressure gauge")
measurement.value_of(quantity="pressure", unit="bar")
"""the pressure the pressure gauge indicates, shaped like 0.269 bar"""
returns 0.6 bar
